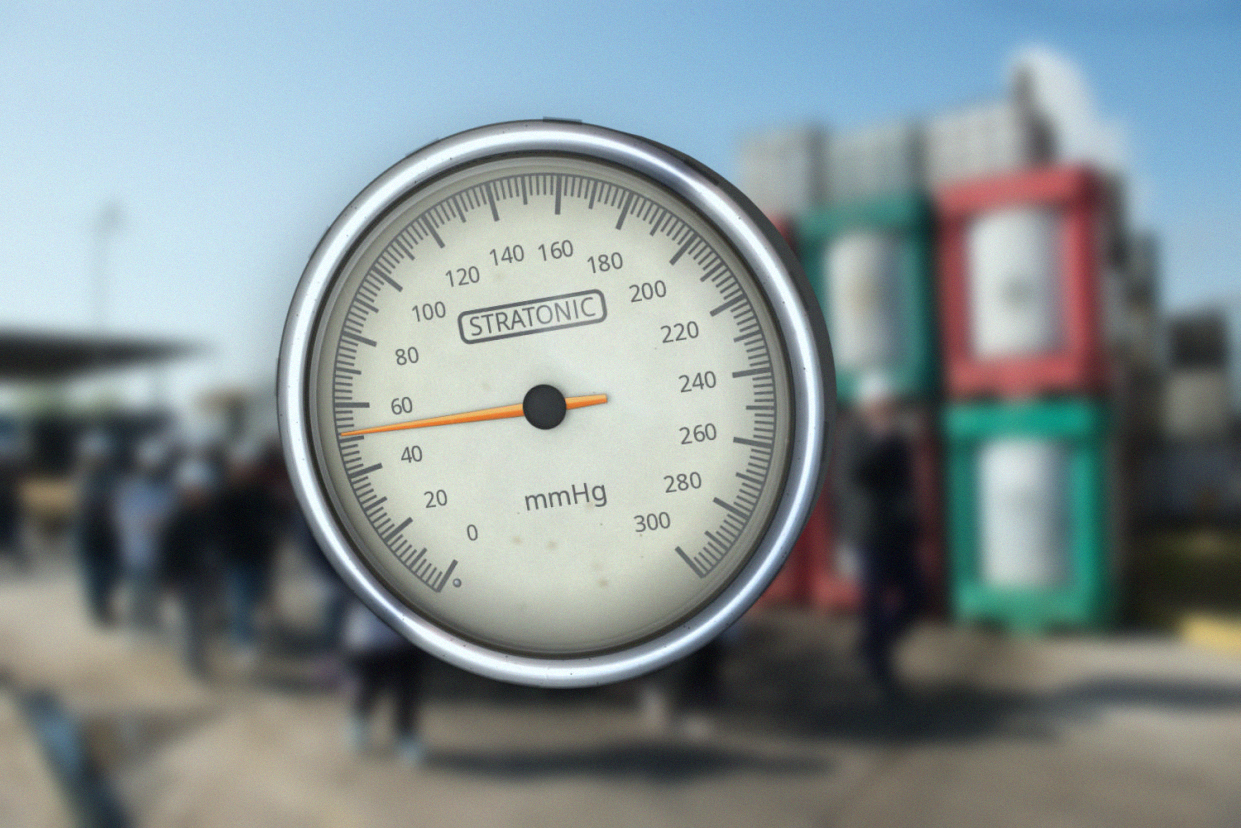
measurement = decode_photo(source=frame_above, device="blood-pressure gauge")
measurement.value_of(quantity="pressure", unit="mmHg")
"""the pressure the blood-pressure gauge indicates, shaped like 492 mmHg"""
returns 52 mmHg
